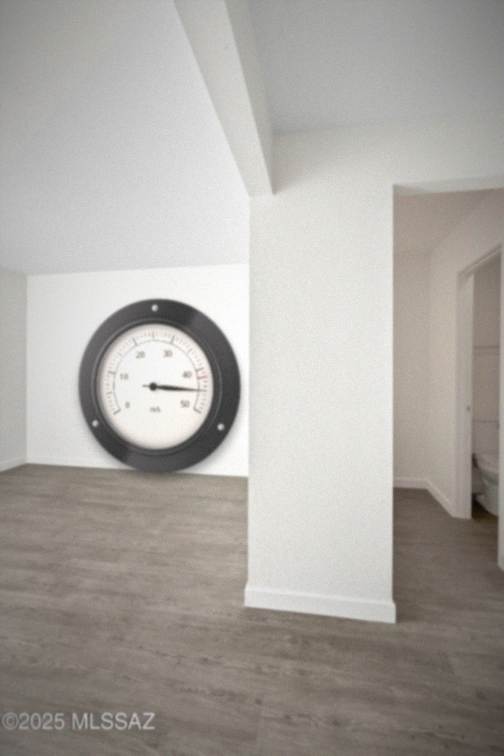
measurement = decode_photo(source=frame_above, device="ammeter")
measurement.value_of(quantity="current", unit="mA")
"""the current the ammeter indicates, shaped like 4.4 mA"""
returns 45 mA
